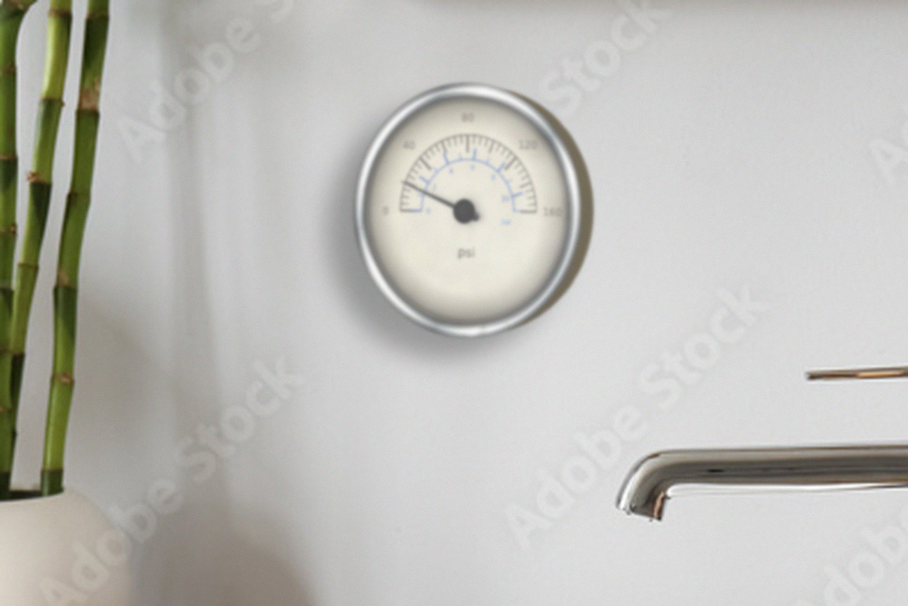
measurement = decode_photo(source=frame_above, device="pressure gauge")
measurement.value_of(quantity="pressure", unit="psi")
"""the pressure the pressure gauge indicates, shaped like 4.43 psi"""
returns 20 psi
